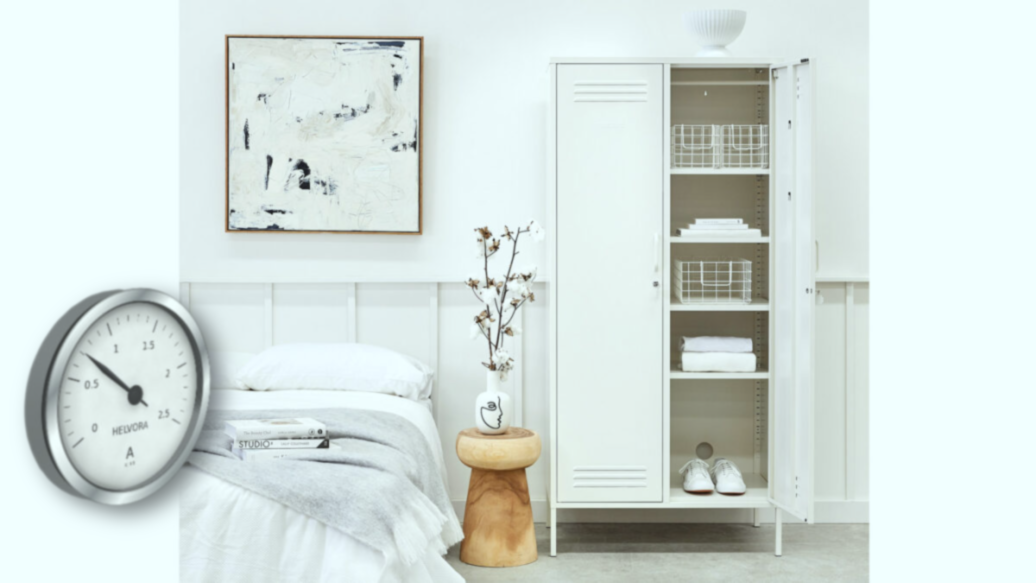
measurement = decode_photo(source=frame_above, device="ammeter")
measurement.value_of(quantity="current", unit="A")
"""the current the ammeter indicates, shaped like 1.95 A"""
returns 0.7 A
